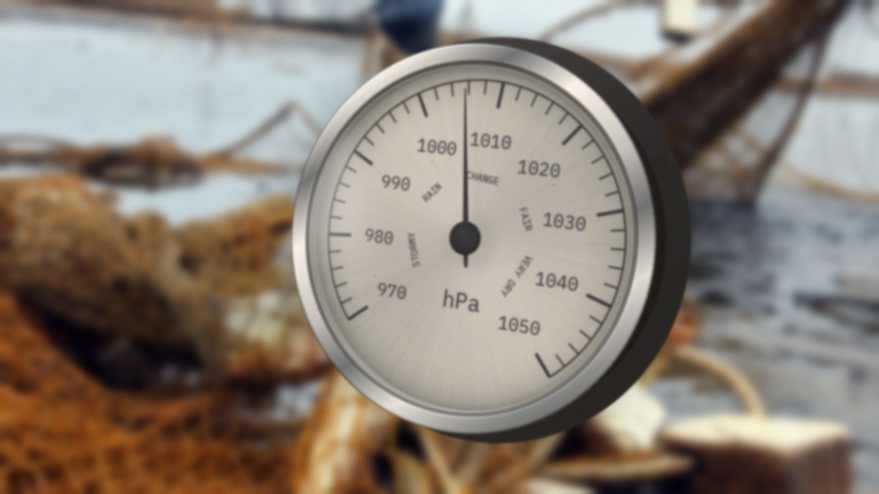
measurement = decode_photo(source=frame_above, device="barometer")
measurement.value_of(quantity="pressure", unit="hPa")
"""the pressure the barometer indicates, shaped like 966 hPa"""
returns 1006 hPa
